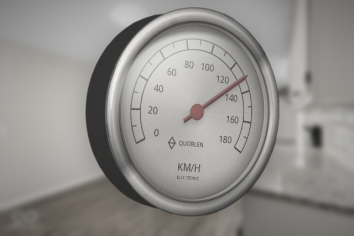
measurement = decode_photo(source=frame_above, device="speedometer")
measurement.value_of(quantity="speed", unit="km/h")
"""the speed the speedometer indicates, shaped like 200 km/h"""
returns 130 km/h
